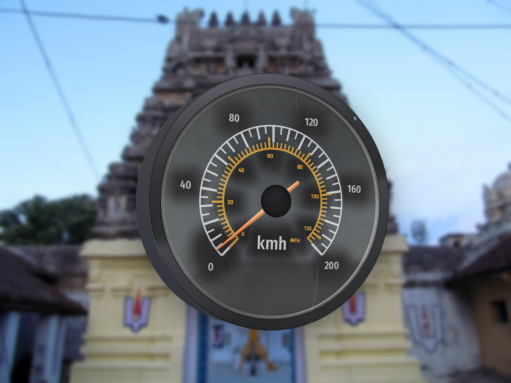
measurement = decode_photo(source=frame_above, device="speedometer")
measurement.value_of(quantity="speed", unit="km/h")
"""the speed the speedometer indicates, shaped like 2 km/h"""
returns 5 km/h
